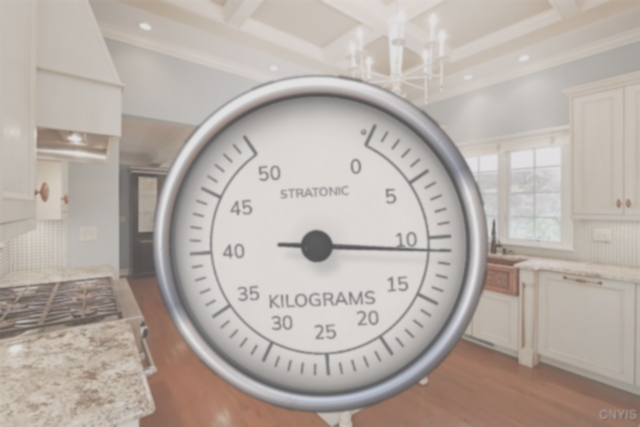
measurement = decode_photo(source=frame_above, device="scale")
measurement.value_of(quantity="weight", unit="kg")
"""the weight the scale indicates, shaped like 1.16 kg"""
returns 11 kg
